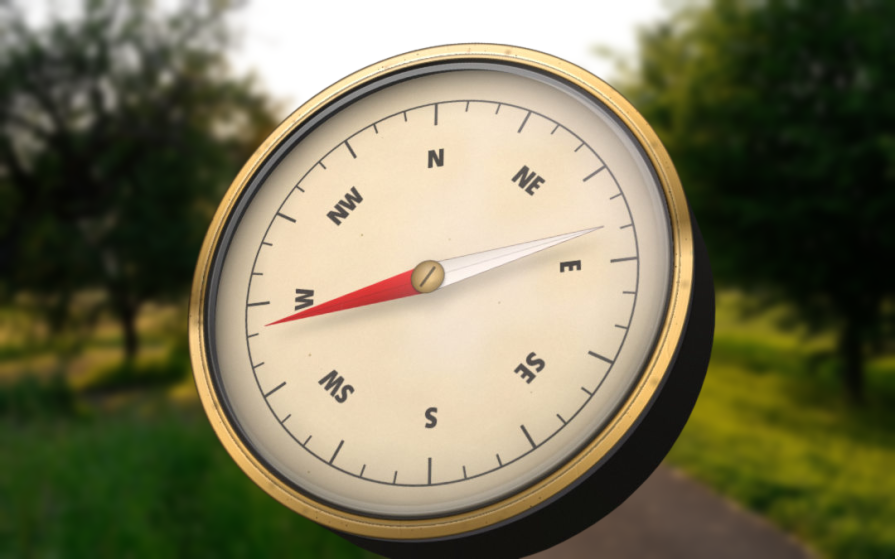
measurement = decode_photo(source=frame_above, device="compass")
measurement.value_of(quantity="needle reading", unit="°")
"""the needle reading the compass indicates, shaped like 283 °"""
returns 260 °
